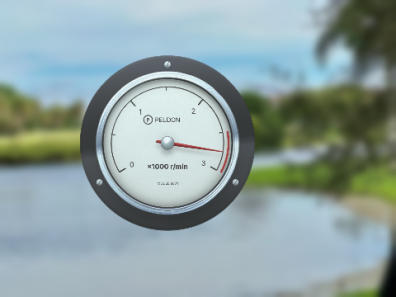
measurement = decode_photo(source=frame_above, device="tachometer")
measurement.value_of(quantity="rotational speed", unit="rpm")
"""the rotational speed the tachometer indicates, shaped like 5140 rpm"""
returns 2750 rpm
